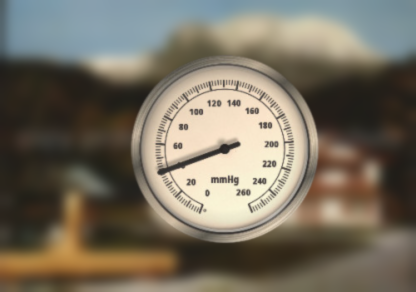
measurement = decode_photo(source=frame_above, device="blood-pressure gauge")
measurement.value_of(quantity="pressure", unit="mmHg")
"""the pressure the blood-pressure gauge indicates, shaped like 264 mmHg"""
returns 40 mmHg
